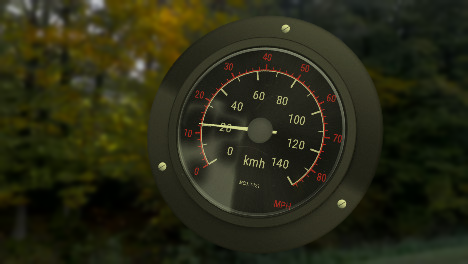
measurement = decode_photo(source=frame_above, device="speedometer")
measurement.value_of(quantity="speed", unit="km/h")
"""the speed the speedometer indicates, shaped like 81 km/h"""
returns 20 km/h
